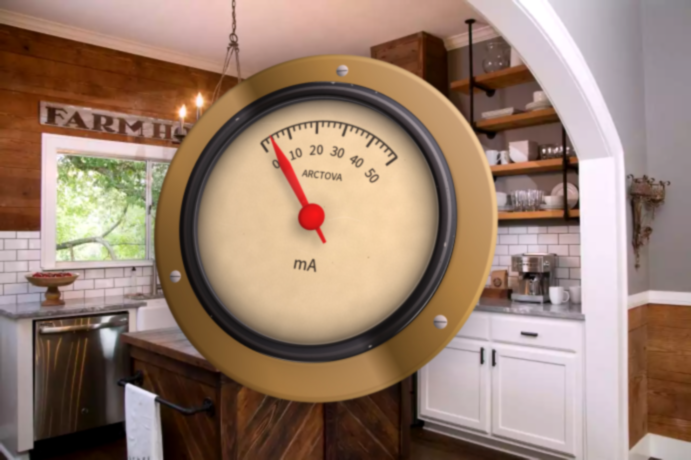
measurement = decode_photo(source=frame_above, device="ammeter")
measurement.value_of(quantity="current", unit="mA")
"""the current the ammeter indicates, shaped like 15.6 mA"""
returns 4 mA
